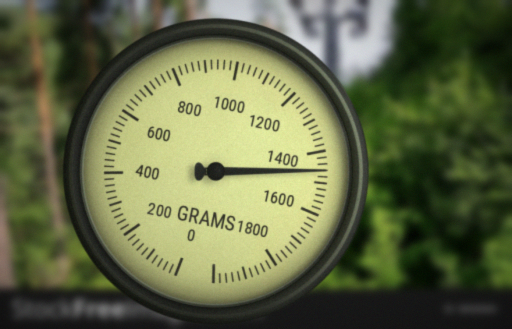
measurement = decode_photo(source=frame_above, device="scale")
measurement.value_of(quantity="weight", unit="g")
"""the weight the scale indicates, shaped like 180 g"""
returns 1460 g
